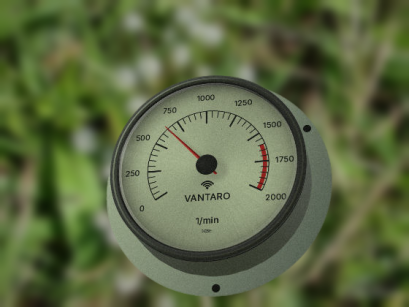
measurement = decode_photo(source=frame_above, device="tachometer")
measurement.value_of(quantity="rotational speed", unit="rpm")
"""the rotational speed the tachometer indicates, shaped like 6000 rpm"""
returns 650 rpm
